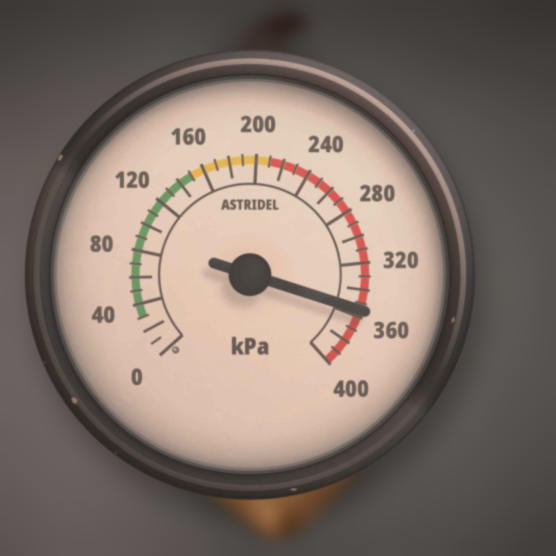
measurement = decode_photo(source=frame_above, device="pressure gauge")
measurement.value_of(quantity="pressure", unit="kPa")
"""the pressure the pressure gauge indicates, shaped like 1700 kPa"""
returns 355 kPa
